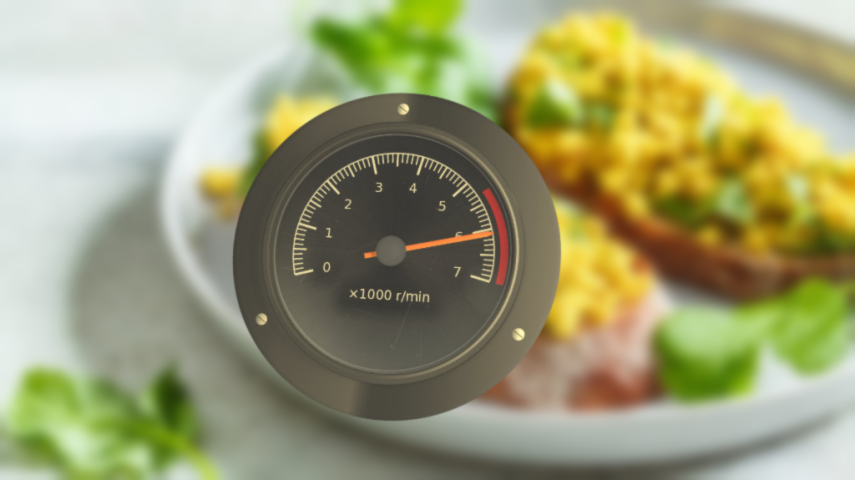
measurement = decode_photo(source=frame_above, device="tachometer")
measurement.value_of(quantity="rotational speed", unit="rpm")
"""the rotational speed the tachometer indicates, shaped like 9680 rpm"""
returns 6100 rpm
